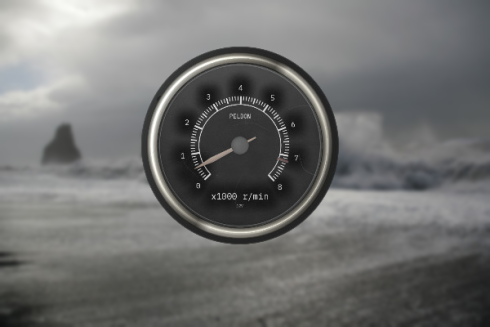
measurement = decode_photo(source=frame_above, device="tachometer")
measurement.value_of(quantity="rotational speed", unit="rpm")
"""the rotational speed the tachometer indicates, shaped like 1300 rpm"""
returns 500 rpm
